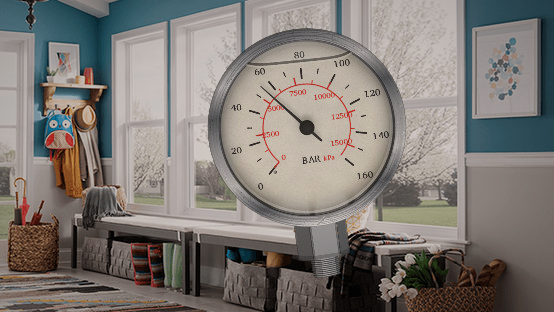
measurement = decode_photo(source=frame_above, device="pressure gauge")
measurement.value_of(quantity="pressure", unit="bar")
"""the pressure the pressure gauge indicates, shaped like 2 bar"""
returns 55 bar
